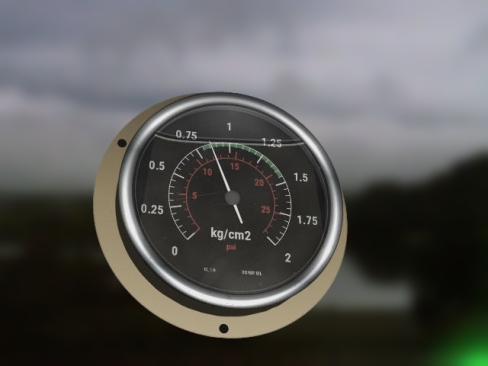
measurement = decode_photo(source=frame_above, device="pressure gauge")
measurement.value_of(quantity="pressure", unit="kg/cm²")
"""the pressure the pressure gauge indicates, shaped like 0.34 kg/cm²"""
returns 0.85 kg/cm²
